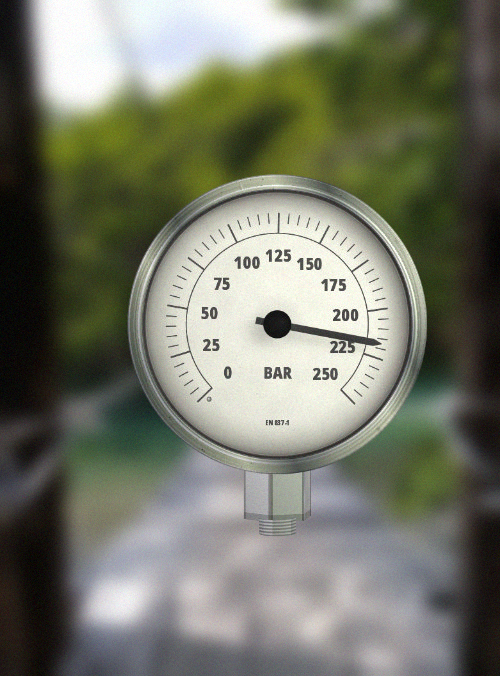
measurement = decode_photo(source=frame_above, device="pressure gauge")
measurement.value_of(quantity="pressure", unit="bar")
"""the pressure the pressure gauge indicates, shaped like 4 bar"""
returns 217.5 bar
